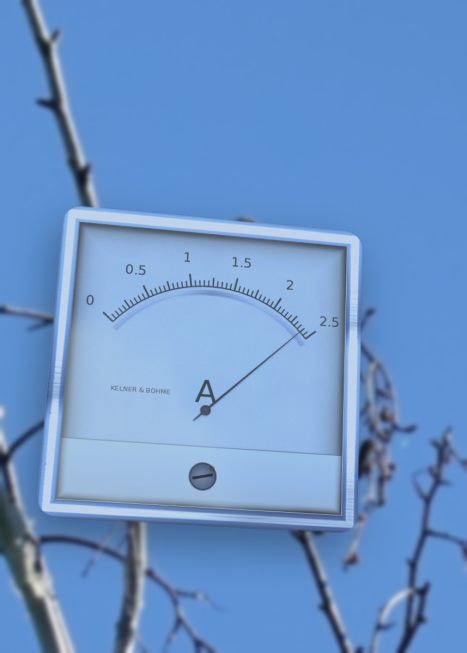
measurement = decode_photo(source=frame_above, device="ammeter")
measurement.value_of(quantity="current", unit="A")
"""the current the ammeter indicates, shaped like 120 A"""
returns 2.4 A
